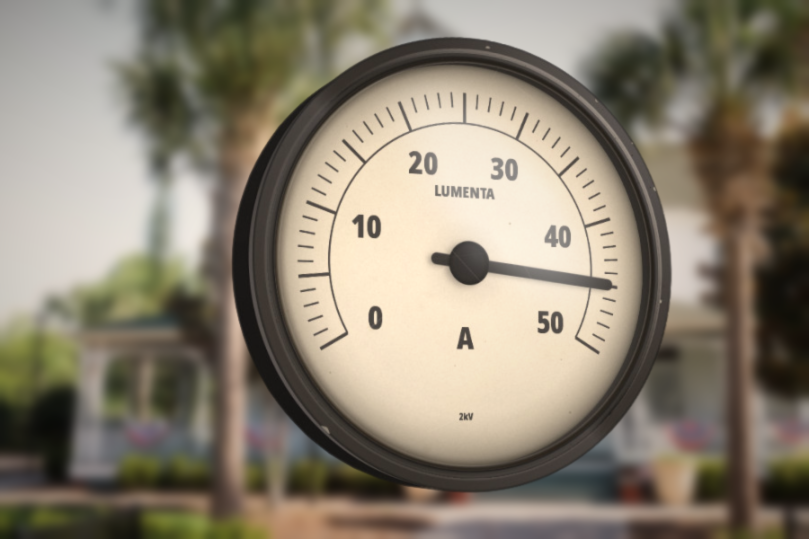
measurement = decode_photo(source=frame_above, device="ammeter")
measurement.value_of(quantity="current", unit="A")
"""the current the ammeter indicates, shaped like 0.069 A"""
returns 45 A
